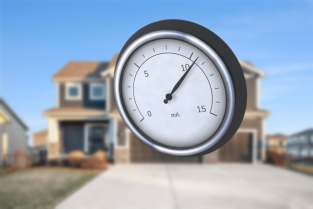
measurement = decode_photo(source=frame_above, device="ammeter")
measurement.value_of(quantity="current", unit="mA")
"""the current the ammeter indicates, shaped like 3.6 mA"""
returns 10.5 mA
